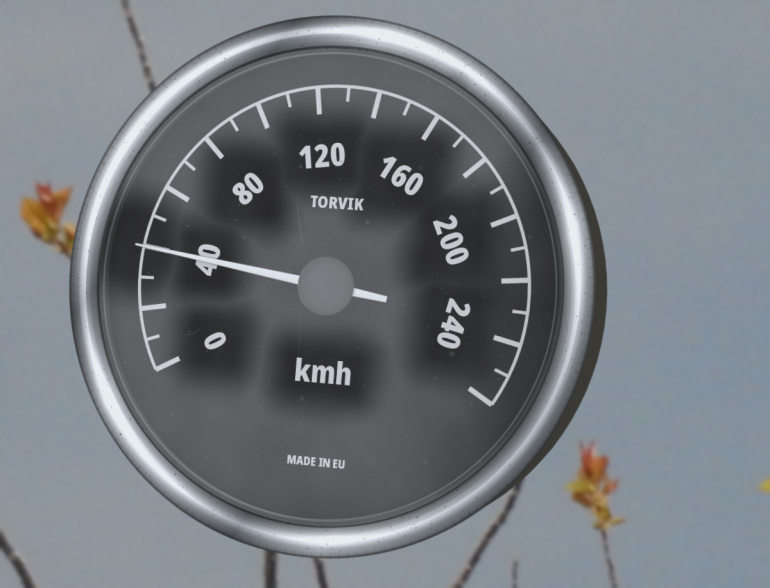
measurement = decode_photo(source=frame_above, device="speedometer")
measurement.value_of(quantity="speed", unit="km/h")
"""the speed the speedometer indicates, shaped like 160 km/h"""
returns 40 km/h
